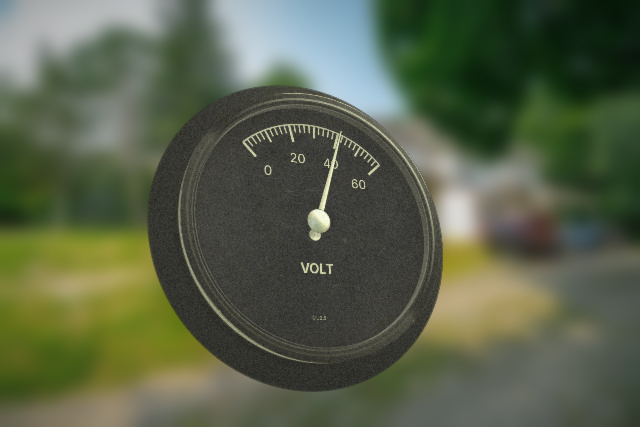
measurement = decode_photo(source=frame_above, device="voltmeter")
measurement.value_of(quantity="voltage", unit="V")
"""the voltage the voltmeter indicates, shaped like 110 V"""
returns 40 V
